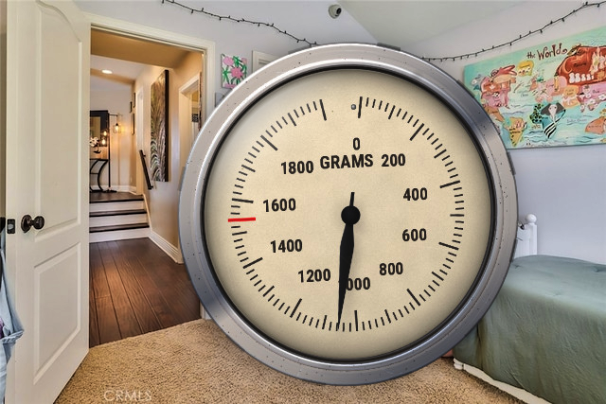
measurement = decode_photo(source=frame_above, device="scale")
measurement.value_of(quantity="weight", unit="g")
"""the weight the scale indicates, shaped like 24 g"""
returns 1060 g
